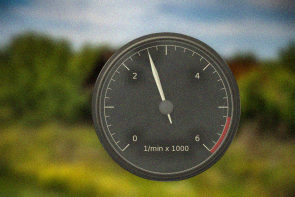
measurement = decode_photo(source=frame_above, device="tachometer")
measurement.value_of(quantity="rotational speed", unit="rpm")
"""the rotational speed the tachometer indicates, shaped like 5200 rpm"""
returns 2600 rpm
